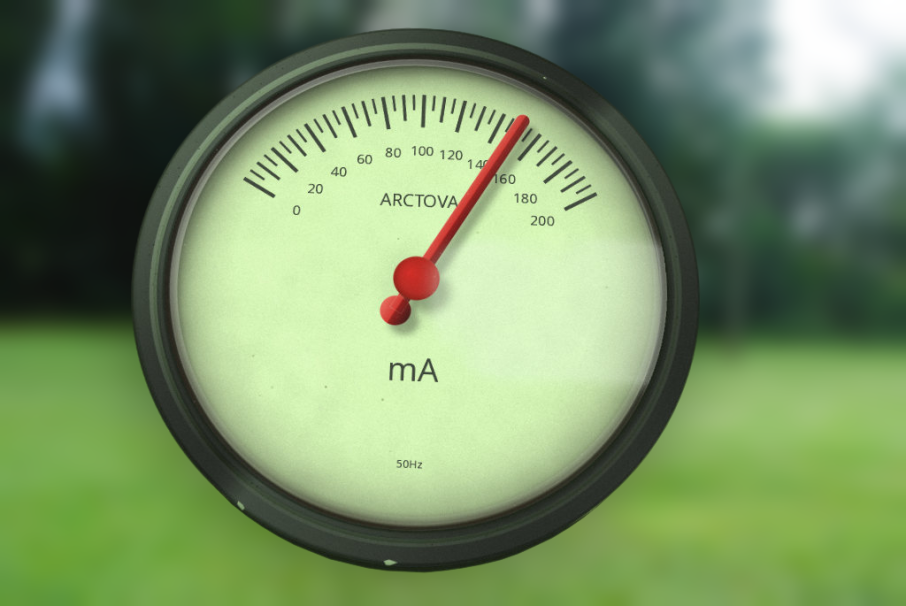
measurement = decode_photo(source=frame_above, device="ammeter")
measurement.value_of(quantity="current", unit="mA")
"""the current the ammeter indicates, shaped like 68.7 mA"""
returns 150 mA
